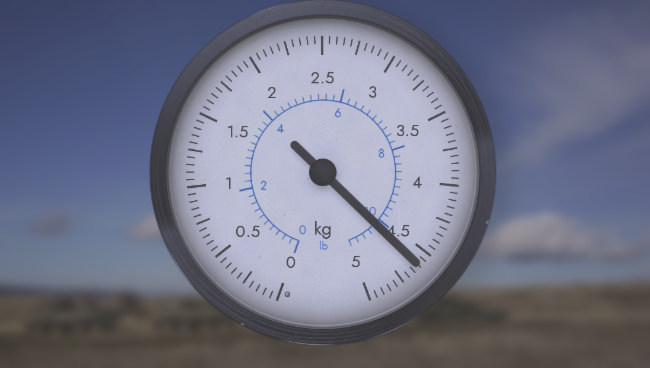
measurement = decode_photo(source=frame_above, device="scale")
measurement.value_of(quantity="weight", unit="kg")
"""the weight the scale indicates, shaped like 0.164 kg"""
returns 4.6 kg
